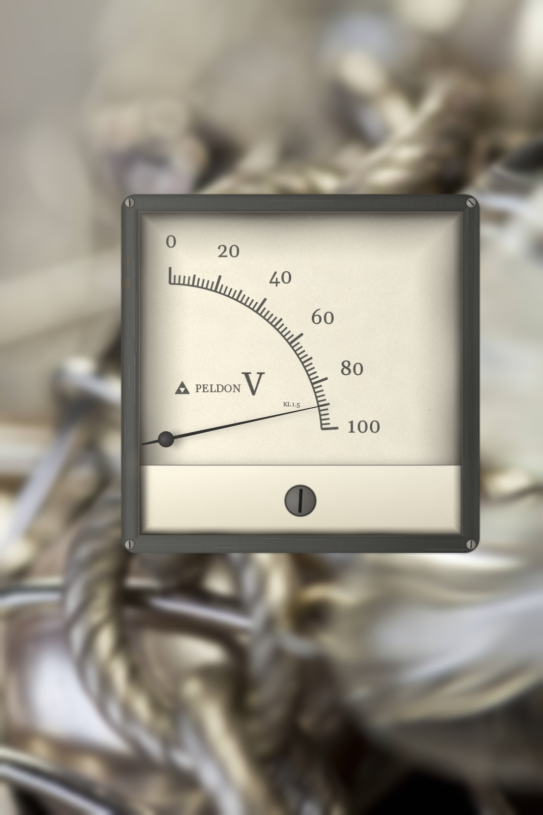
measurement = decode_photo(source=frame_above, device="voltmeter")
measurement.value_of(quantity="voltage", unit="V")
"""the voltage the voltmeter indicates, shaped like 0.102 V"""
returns 90 V
